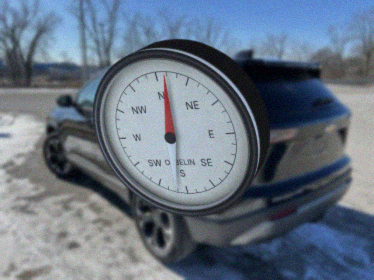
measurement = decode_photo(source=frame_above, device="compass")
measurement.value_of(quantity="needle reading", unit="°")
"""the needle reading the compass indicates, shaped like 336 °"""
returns 10 °
